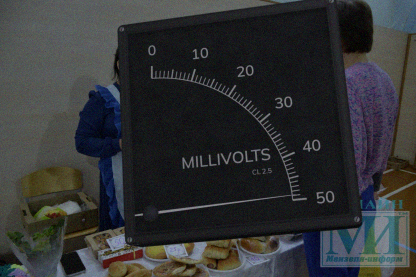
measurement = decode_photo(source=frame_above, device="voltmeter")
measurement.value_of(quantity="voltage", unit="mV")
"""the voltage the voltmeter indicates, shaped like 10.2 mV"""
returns 49 mV
